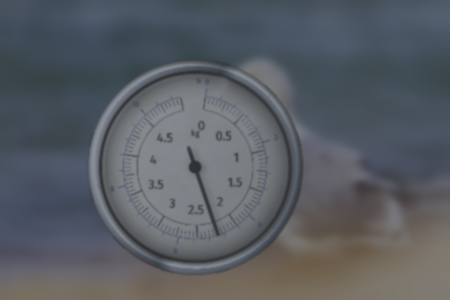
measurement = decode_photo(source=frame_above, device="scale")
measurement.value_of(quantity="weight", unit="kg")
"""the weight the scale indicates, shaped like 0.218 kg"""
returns 2.25 kg
